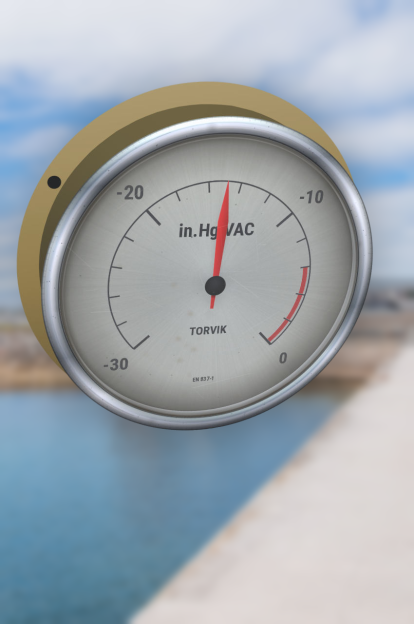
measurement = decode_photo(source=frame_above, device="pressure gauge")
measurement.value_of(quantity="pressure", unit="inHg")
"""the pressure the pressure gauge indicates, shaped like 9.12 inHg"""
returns -15 inHg
